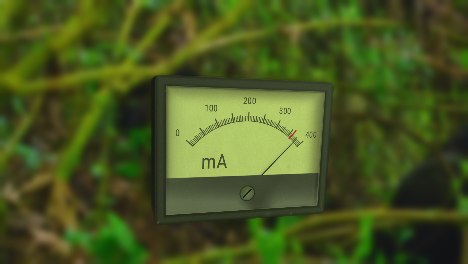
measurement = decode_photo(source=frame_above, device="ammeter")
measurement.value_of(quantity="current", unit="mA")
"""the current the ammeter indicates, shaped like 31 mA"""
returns 375 mA
